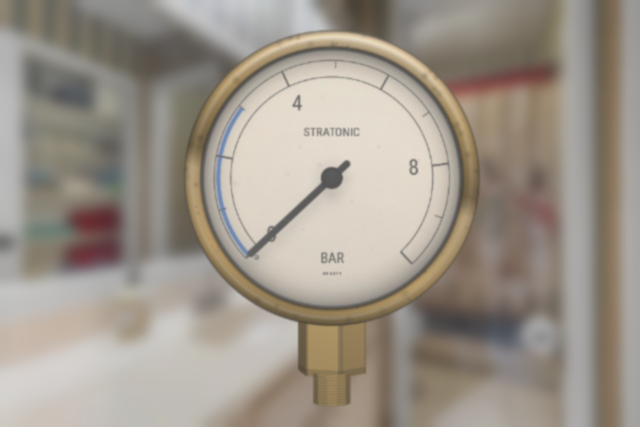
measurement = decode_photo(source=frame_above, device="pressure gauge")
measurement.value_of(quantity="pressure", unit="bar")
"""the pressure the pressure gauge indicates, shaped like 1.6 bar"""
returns 0 bar
